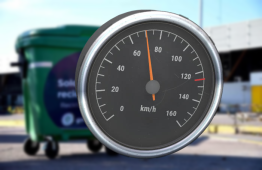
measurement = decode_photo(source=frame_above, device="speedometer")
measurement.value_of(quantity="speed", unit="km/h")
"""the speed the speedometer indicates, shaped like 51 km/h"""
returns 70 km/h
